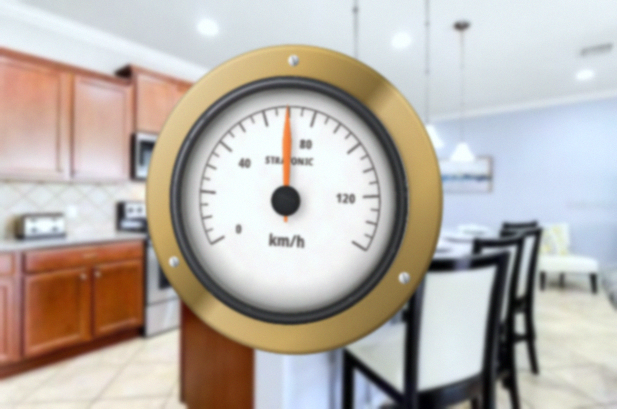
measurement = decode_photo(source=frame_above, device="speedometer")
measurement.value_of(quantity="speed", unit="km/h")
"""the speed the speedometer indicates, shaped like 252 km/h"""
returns 70 km/h
